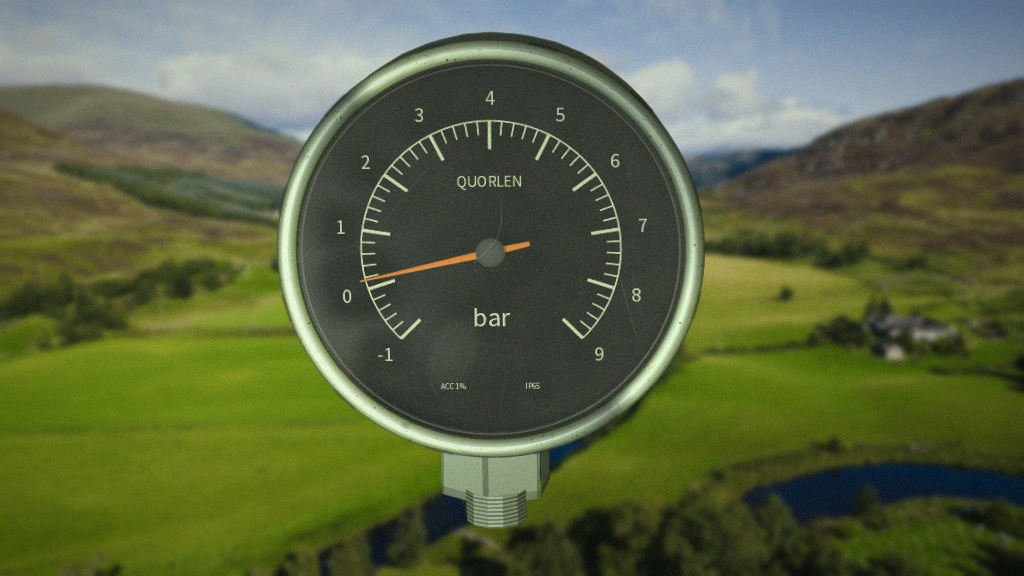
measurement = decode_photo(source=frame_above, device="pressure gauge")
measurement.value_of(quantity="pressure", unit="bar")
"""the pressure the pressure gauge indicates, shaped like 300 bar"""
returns 0.2 bar
